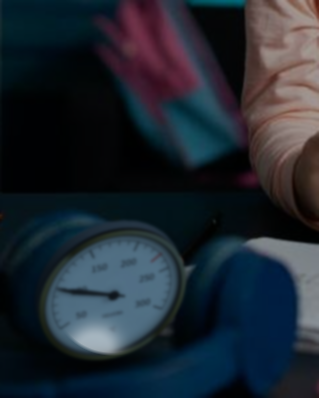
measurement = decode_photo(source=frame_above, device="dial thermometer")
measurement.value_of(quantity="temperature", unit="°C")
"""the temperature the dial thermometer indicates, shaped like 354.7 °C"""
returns 100 °C
